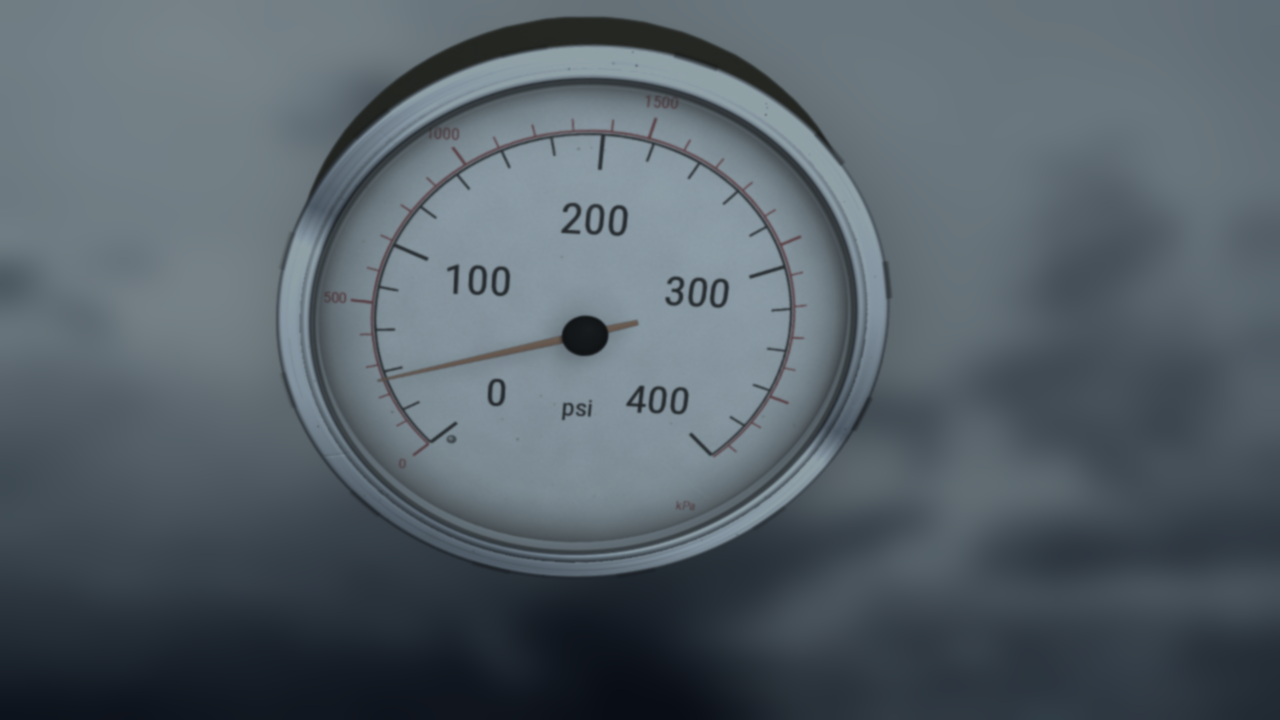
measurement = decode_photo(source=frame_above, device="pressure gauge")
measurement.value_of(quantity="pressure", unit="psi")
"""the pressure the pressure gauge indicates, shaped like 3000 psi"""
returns 40 psi
